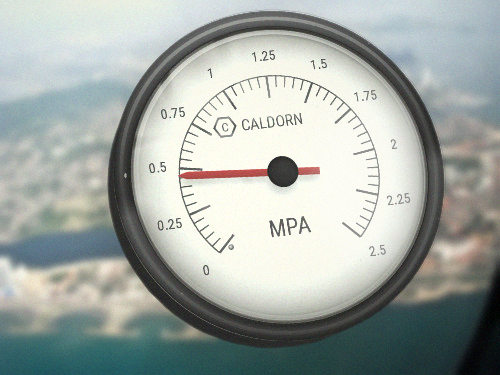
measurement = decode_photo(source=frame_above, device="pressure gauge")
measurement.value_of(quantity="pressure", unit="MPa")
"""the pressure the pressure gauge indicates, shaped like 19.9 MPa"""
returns 0.45 MPa
